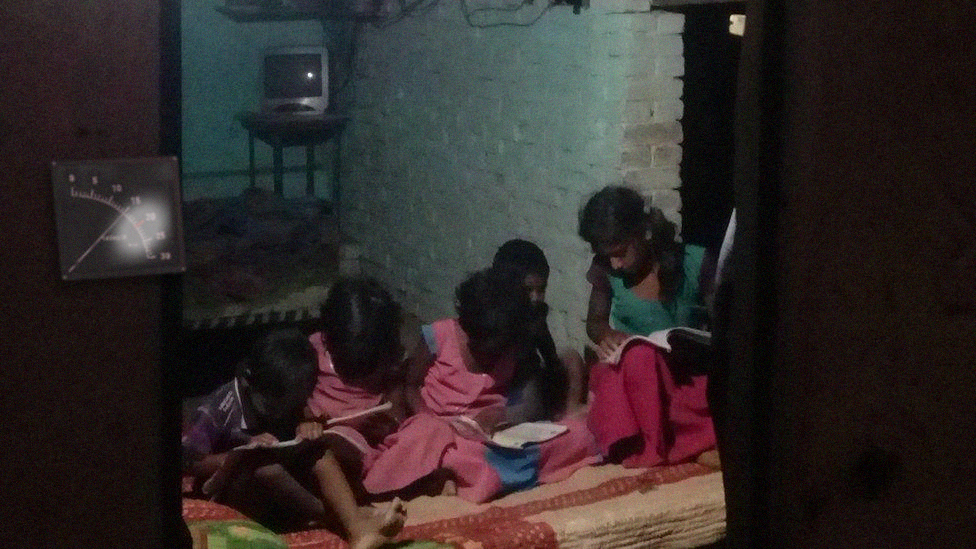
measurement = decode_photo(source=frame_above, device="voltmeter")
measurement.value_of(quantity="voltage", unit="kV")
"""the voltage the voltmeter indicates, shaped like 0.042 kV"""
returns 15 kV
